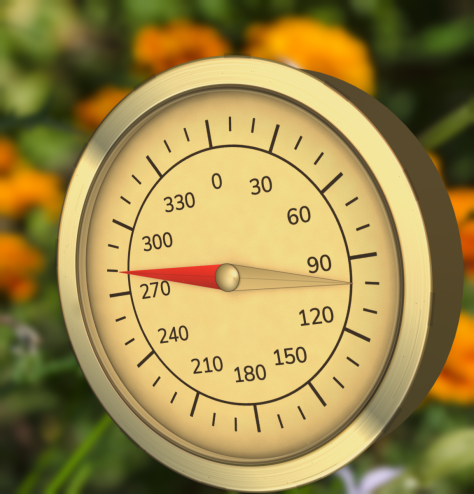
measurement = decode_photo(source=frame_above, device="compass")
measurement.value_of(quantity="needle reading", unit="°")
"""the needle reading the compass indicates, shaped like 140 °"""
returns 280 °
